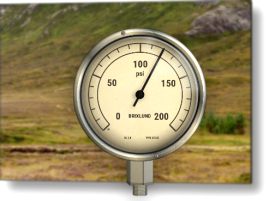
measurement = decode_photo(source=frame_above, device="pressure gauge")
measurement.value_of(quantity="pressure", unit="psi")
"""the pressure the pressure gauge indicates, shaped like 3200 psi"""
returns 120 psi
